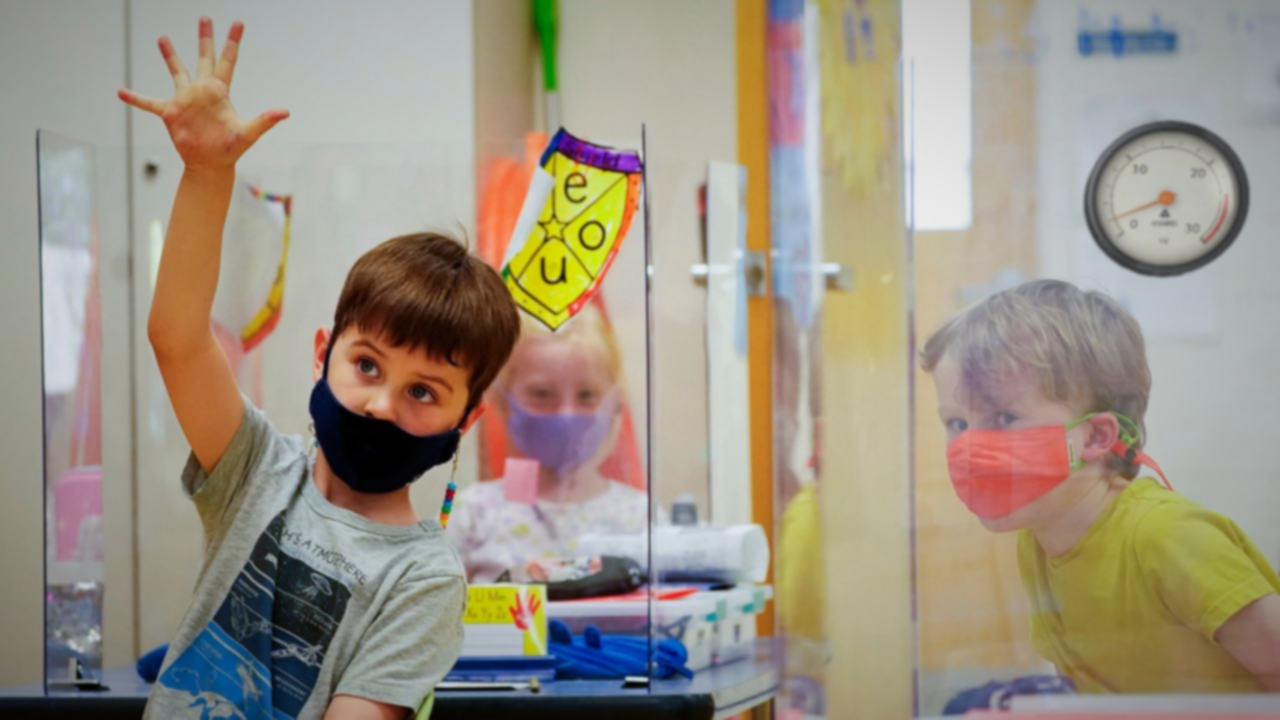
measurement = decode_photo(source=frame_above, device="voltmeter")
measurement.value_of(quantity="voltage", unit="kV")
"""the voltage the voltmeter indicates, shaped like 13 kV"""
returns 2 kV
